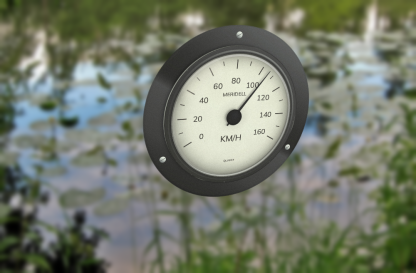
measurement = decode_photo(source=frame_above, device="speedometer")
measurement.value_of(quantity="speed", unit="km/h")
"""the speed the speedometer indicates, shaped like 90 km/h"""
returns 105 km/h
